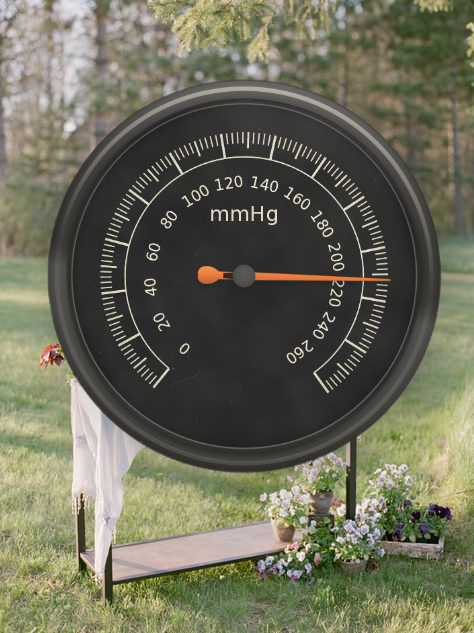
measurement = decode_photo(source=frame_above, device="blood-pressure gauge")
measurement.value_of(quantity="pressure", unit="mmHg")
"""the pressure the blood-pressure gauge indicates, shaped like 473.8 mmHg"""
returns 212 mmHg
